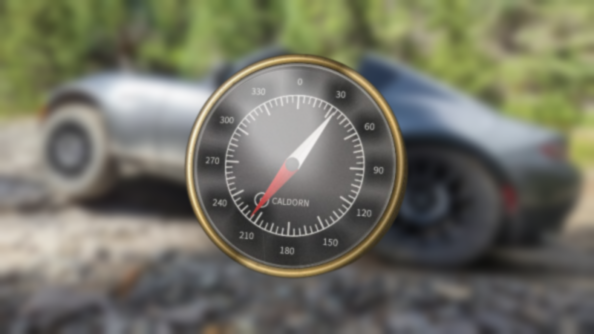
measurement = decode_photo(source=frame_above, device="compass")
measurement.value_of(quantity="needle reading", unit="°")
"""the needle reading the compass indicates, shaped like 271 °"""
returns 215 °
